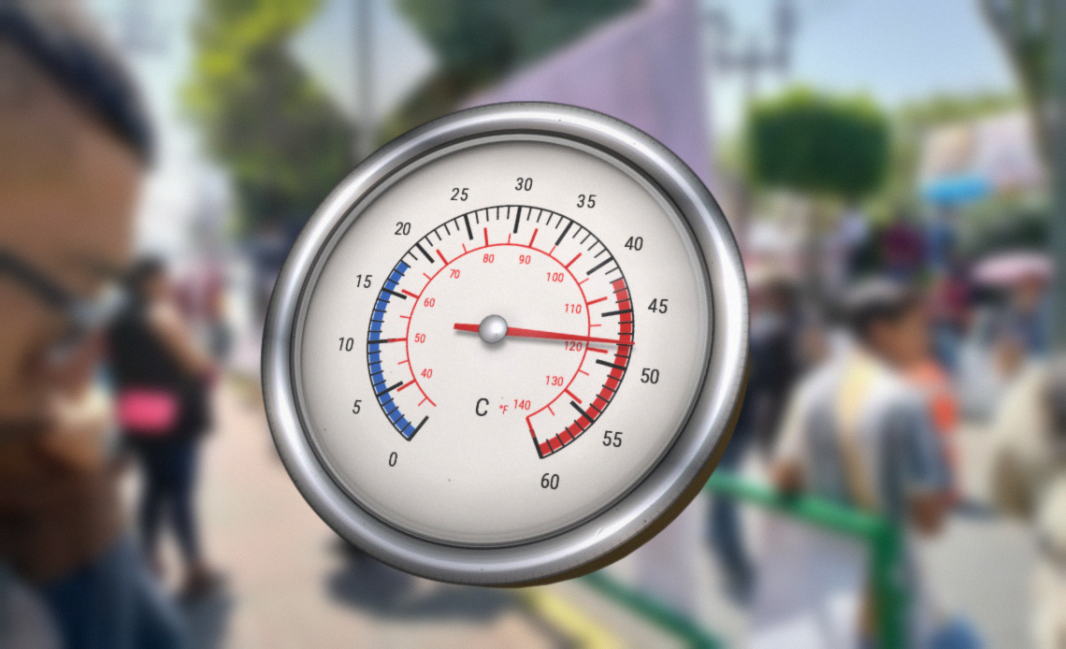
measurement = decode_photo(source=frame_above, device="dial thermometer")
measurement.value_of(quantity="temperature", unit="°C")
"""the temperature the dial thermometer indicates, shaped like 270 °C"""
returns 48 °C
